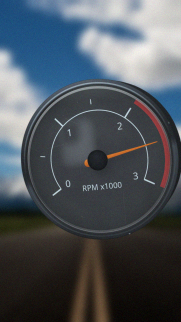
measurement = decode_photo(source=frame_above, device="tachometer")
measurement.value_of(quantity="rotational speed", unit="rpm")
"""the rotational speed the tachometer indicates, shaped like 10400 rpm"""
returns 2500 rpm
